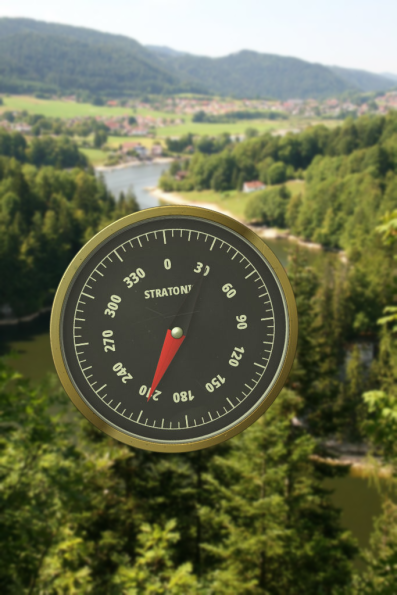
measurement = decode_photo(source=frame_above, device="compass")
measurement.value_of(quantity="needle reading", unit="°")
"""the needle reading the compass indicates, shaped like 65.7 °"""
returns 210 °
